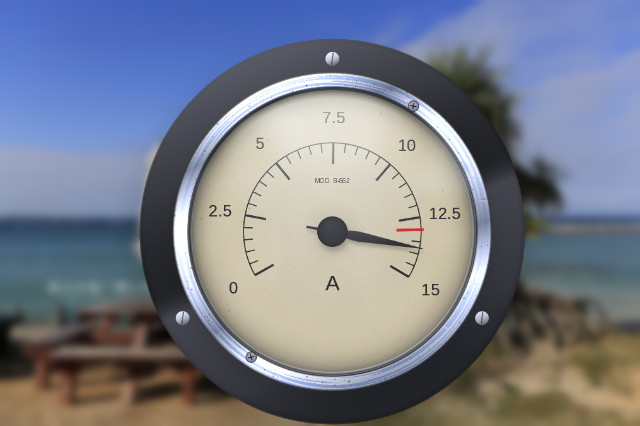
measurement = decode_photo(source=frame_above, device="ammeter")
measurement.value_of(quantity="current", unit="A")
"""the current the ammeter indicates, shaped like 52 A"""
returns 13.75 A
